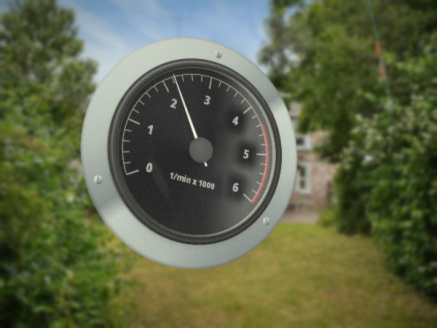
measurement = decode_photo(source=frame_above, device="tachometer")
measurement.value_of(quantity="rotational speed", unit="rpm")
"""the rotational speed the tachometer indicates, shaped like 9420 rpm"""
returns 2200 rpm
